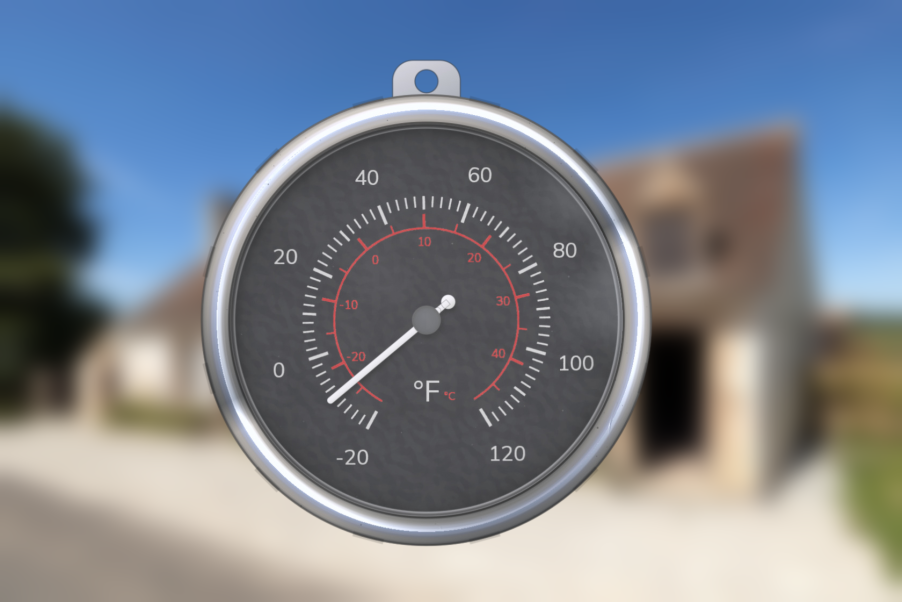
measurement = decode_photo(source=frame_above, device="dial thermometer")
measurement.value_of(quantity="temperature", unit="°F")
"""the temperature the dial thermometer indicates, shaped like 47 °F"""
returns -10 °F
